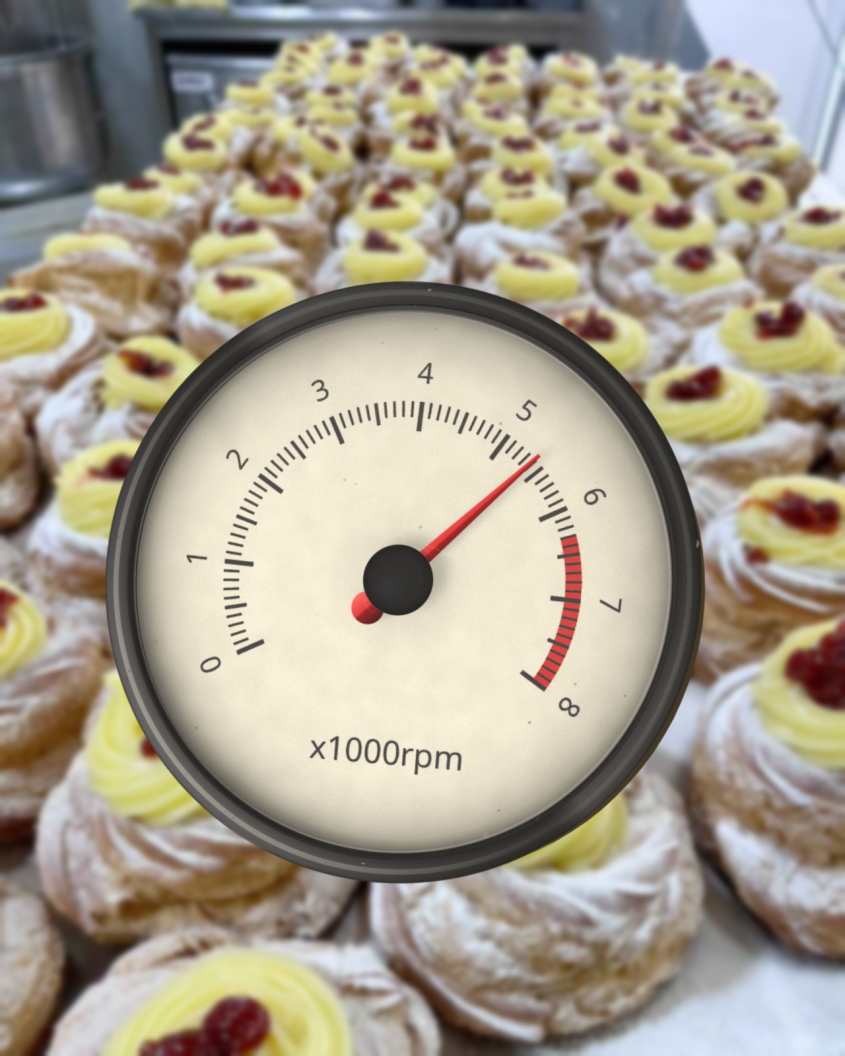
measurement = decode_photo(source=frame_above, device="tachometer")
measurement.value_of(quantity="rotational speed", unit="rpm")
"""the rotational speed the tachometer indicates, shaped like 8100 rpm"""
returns 5400 rpm
